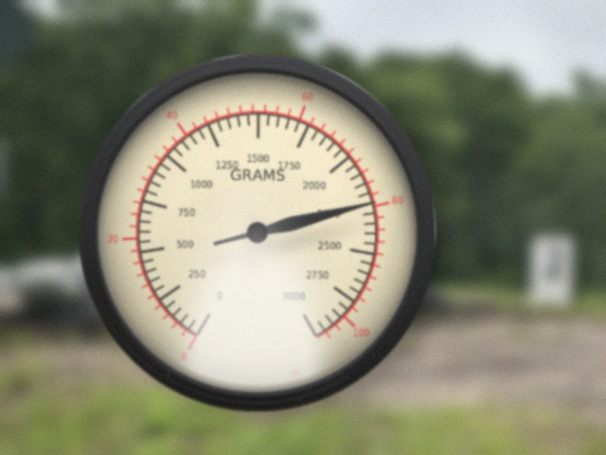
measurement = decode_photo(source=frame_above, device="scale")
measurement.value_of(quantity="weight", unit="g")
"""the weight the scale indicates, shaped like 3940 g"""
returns 2250 g
